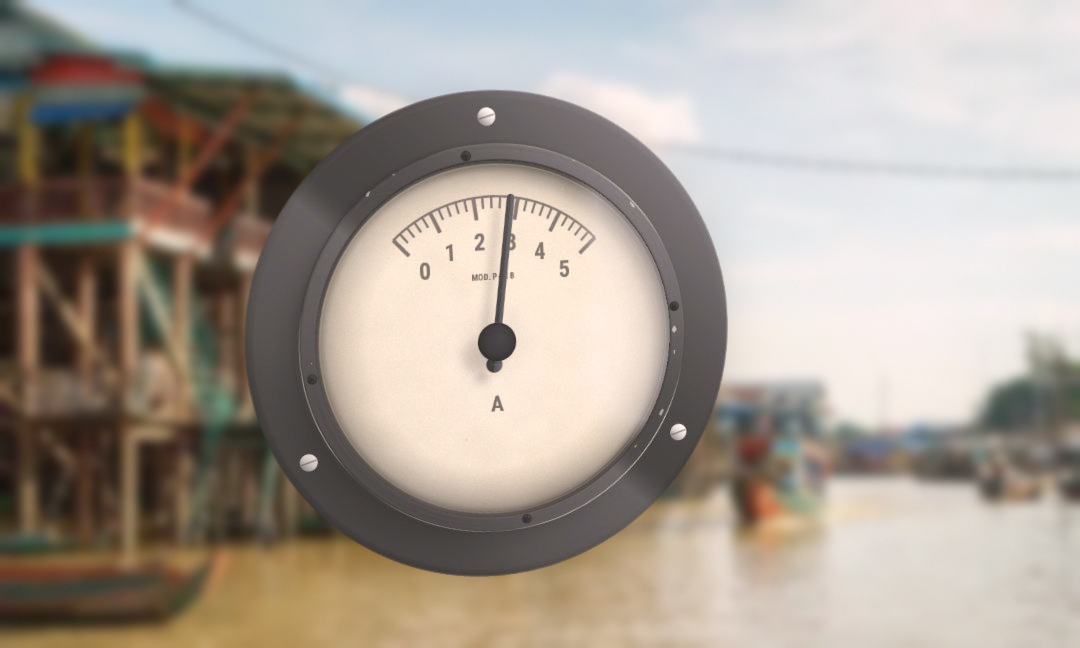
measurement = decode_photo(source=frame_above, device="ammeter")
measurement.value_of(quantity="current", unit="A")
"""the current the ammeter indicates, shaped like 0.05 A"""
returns 2.8 A
